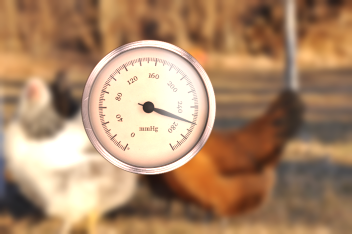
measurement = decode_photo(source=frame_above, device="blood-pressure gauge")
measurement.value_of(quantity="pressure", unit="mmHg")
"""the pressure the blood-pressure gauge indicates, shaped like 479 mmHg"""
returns 260 mmHg
